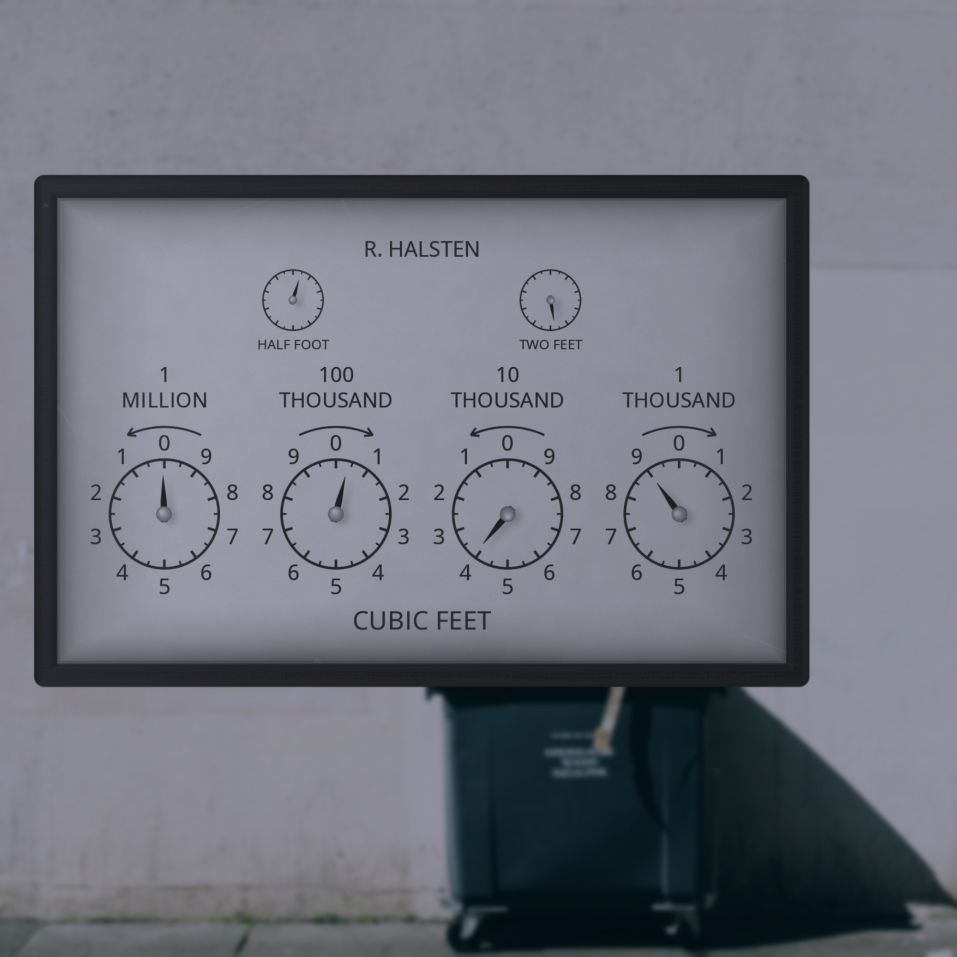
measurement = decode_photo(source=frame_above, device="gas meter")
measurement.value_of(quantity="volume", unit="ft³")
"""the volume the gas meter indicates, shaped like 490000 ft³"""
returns 3900 ft³
